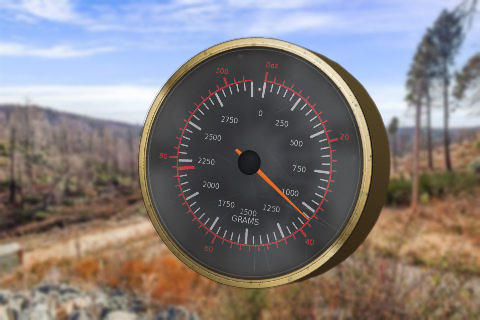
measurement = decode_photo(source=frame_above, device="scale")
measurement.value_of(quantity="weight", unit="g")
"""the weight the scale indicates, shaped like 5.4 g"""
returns 1050 g
